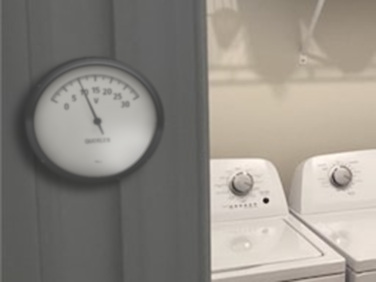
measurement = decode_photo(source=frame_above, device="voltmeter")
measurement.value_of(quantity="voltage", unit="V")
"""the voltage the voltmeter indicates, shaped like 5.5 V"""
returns 10 V
